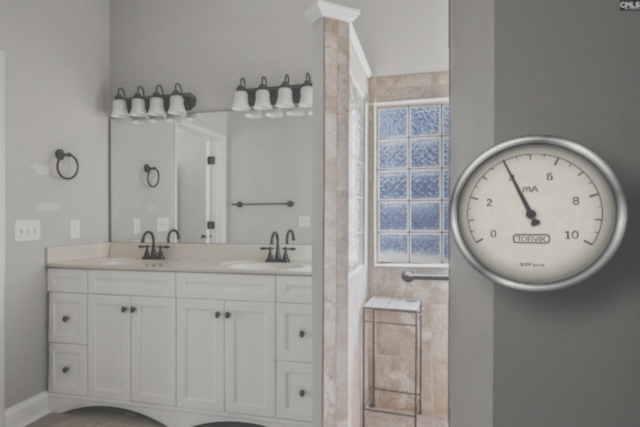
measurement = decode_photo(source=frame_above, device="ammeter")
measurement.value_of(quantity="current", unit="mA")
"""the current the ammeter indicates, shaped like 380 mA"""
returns 4 mA
